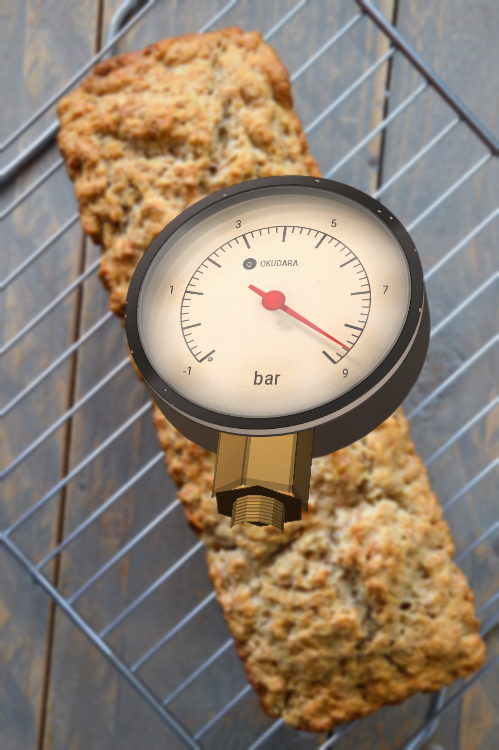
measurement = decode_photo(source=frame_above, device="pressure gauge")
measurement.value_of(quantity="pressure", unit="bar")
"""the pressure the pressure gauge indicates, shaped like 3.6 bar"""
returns 8.6 bar
